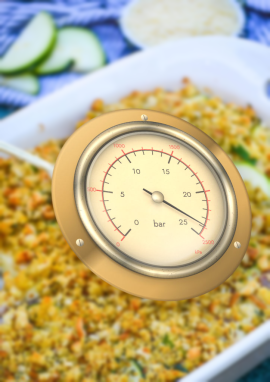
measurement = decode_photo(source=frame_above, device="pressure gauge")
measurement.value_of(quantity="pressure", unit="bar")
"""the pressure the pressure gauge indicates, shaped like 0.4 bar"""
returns 24 bar
